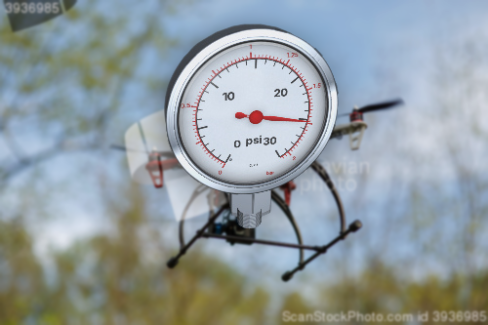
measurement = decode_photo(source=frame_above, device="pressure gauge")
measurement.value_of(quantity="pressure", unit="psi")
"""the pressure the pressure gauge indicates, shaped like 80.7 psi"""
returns 25 psi
